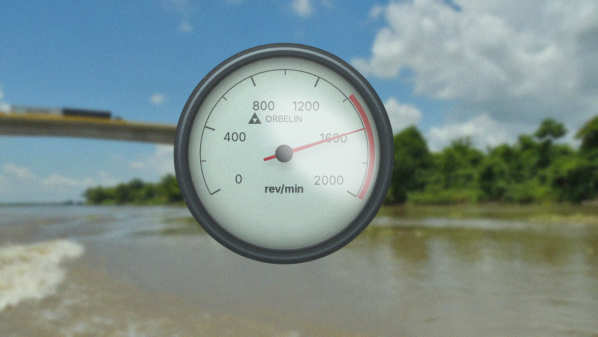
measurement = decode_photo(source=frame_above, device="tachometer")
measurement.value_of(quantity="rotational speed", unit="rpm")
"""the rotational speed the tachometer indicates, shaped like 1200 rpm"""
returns 1600 rpm
